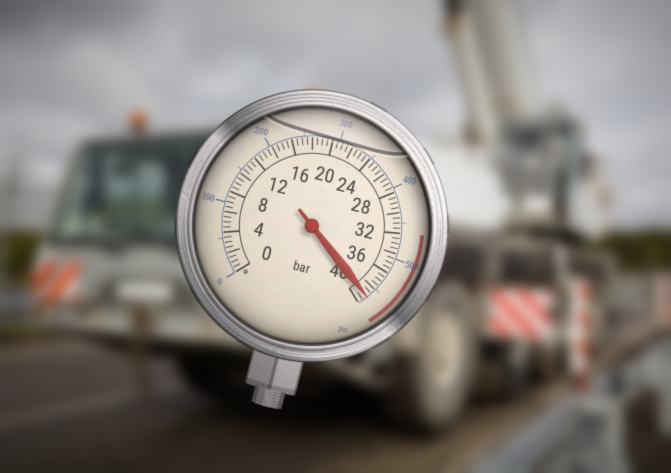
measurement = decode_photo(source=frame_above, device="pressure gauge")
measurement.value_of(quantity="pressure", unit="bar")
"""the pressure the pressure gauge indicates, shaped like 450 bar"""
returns 39 bar
